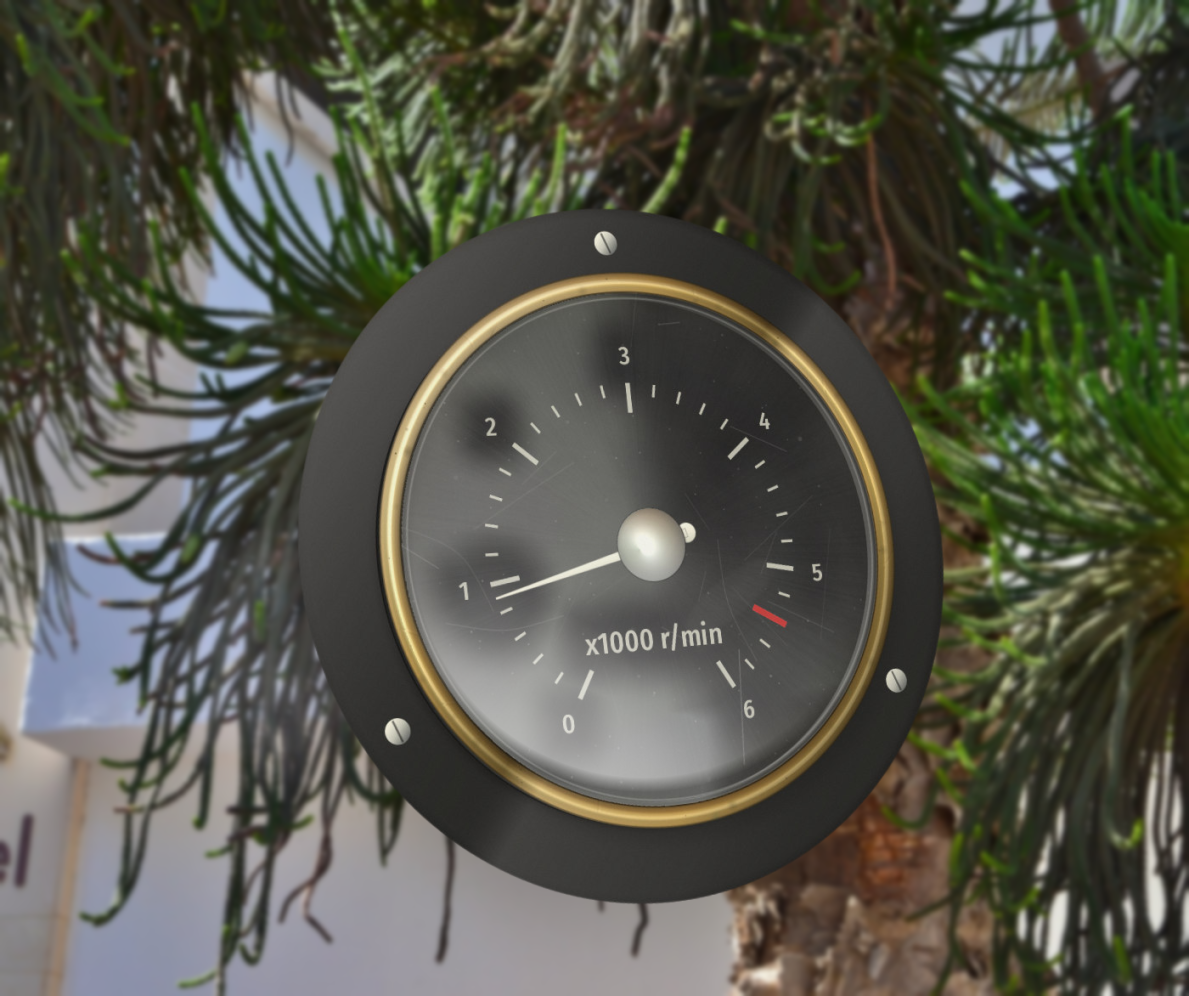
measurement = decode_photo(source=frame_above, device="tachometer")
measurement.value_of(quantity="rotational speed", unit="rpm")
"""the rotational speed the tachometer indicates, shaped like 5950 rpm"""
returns 900 rpm
